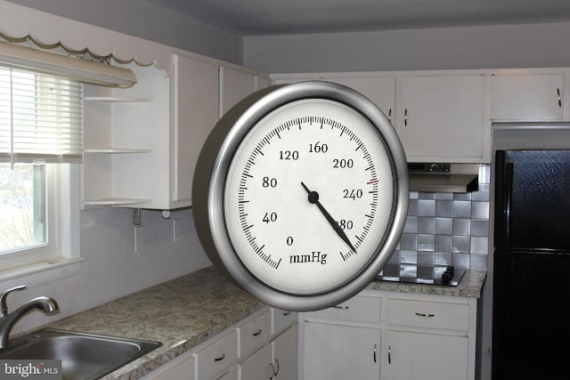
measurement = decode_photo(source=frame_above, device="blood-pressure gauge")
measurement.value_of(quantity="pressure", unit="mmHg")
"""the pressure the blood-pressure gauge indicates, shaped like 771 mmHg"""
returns 290 mmHg
